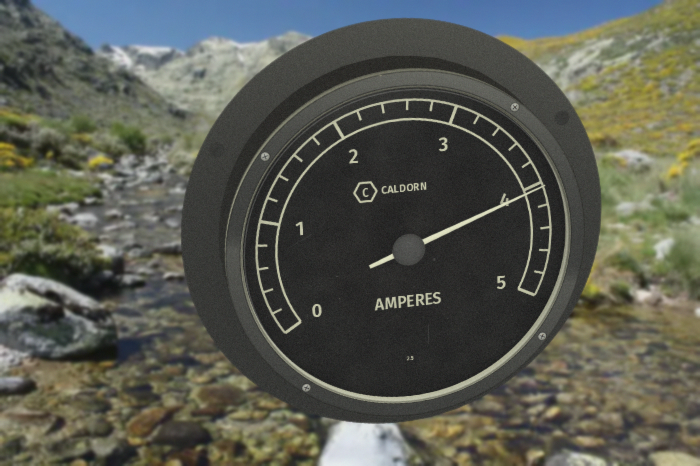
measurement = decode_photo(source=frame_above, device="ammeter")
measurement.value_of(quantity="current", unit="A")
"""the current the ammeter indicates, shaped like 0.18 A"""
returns 4 A
